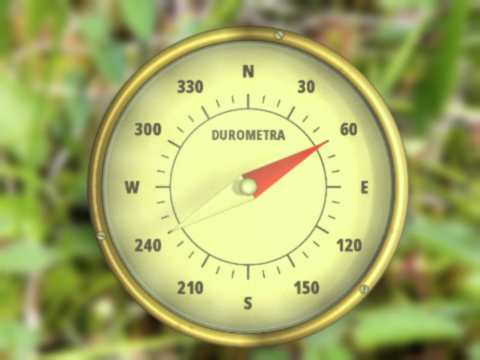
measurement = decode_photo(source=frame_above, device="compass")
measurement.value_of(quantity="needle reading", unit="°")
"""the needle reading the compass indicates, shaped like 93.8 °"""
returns 60 °
